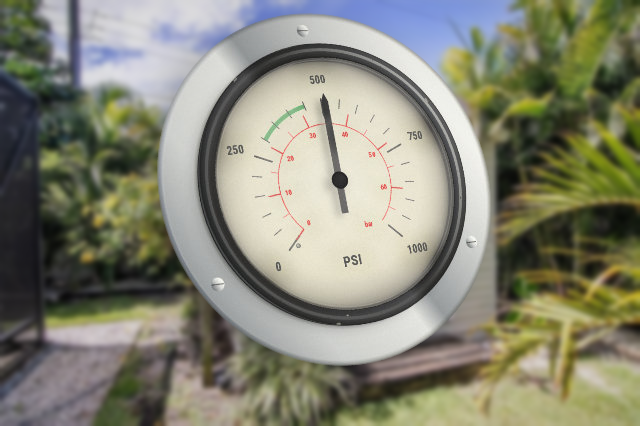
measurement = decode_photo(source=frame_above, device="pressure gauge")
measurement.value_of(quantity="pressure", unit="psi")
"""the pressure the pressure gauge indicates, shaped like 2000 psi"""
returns 500 psi
